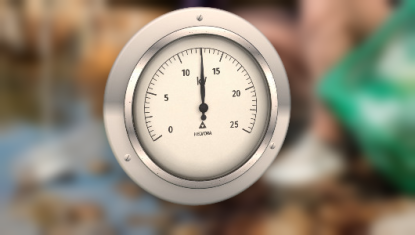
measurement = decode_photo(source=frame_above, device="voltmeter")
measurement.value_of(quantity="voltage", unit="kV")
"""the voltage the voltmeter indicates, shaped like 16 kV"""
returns 12.5 kV
